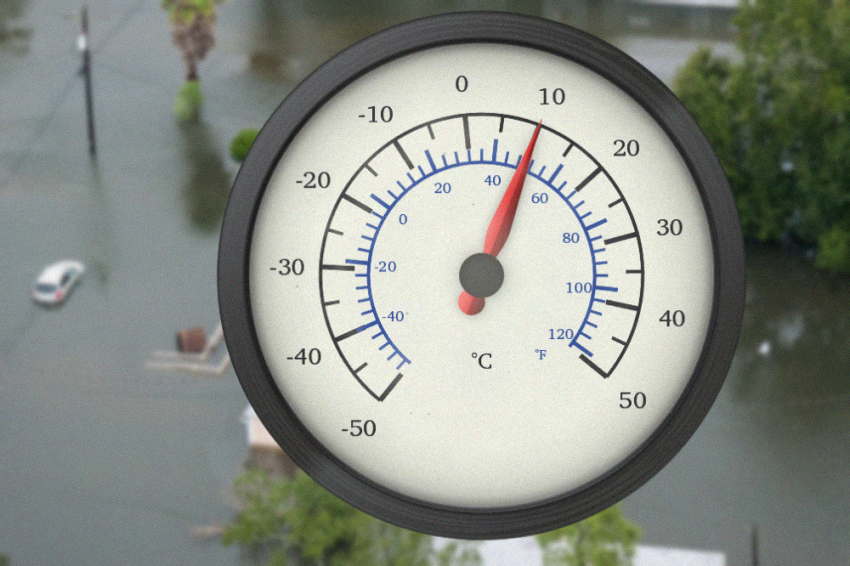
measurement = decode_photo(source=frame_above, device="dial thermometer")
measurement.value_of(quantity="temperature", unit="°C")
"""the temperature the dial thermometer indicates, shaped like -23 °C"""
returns 10 °C
